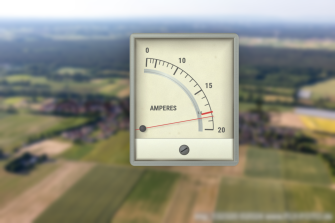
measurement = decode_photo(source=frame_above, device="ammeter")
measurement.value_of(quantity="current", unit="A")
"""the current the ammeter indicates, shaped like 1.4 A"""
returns 18.5 A
